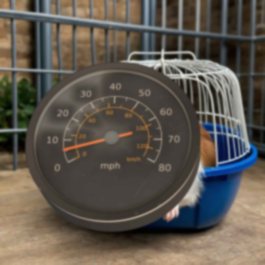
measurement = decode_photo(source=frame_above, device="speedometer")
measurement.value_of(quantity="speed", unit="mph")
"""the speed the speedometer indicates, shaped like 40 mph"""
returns 5 mph
